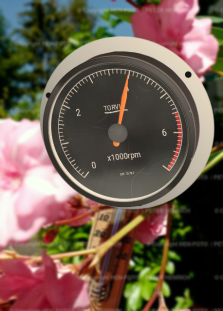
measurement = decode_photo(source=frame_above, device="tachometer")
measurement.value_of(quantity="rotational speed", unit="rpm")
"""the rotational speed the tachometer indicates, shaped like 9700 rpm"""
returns 4000 rpm
